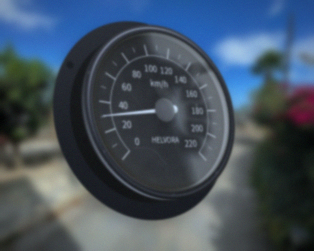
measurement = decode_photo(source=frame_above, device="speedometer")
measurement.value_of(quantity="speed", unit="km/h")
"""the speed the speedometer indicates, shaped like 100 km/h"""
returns 30 km/h
